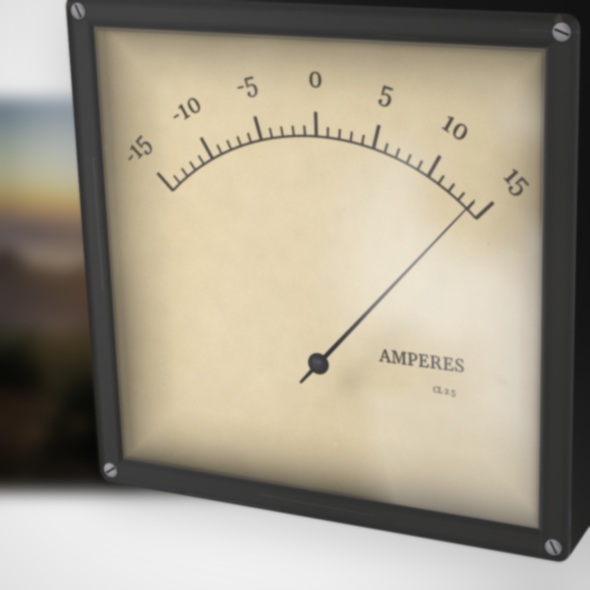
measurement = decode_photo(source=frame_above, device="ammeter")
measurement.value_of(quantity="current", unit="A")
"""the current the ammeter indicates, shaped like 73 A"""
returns 14 A
